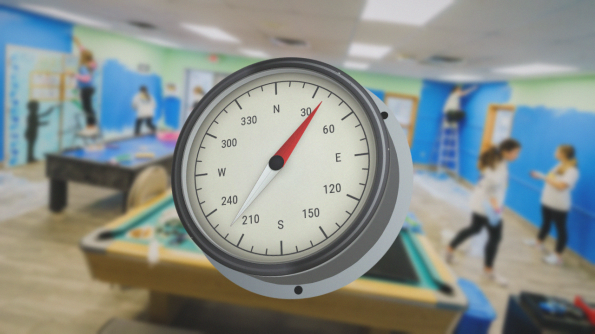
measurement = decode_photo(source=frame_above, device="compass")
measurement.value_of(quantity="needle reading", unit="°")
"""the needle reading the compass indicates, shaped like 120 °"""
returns 40 °
